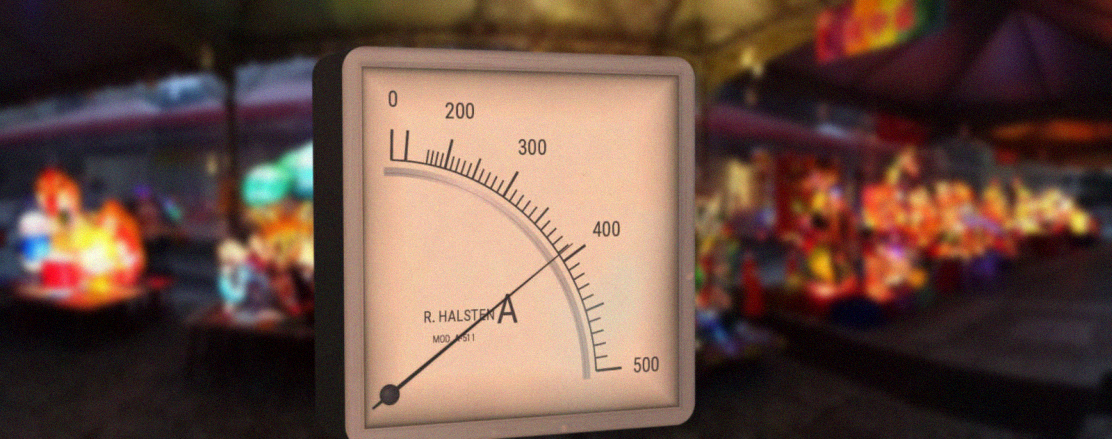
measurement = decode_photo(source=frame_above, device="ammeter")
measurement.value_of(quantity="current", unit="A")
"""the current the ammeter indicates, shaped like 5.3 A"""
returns 390 A
